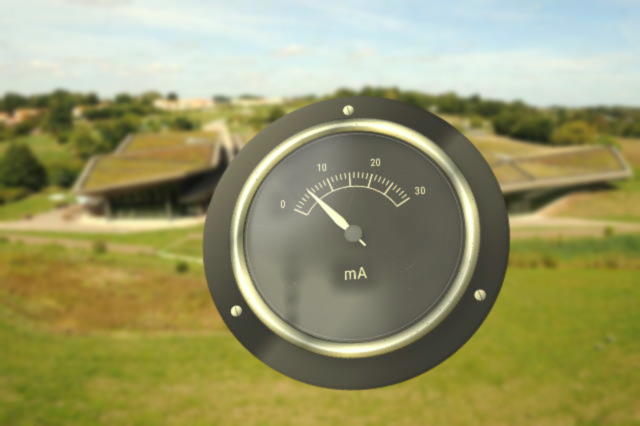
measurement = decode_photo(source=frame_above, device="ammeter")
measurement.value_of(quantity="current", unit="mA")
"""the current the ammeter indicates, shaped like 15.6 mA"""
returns 5 mA
